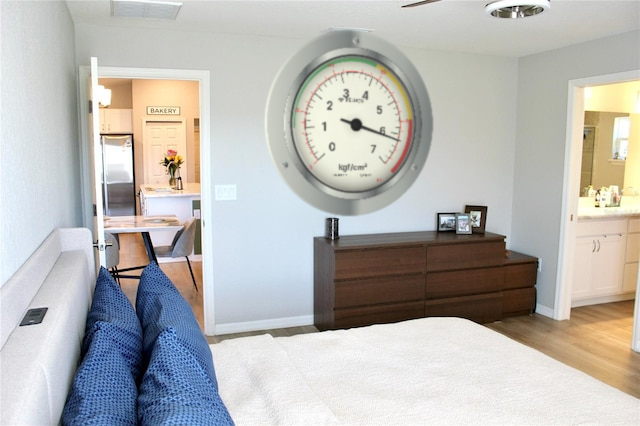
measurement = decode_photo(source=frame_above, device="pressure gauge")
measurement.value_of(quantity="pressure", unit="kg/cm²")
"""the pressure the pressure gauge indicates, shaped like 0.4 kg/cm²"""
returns 6.2 kg/cm²
